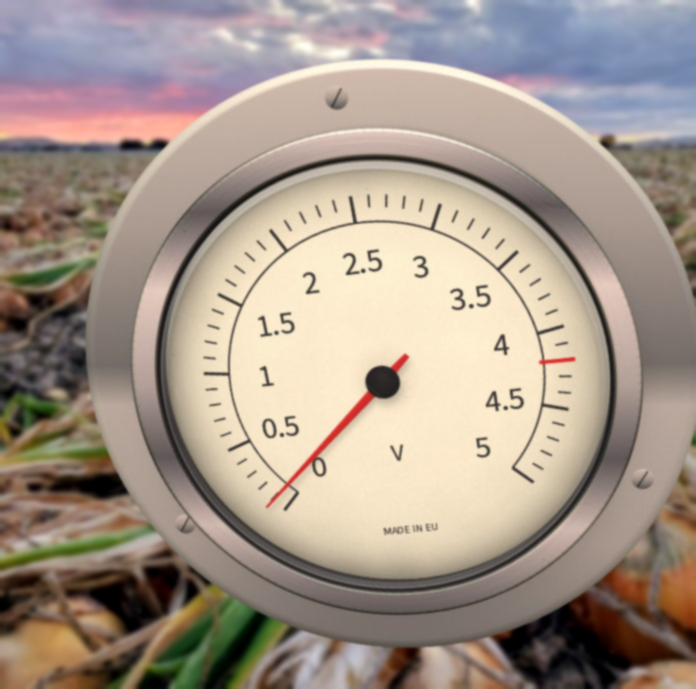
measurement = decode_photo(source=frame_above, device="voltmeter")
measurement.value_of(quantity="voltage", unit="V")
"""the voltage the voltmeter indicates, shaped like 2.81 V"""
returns 0.1 V
